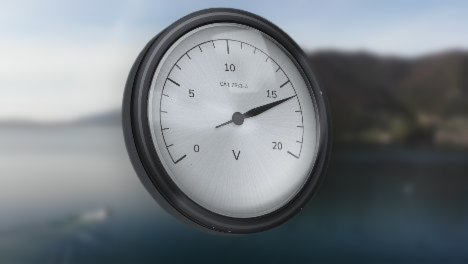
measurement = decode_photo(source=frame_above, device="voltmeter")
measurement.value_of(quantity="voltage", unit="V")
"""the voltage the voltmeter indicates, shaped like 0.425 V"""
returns 16 V
